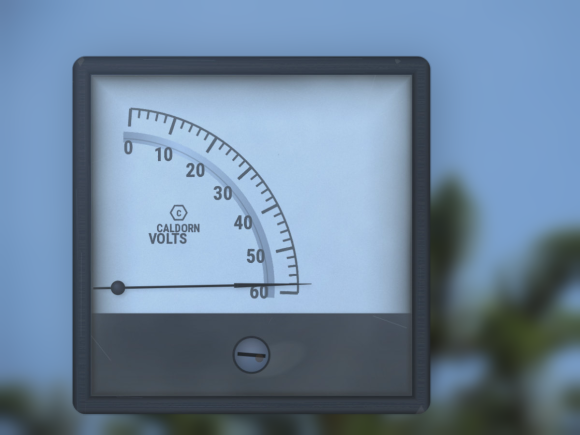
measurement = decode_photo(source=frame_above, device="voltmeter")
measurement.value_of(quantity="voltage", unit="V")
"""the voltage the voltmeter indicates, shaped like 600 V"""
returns 58 V
